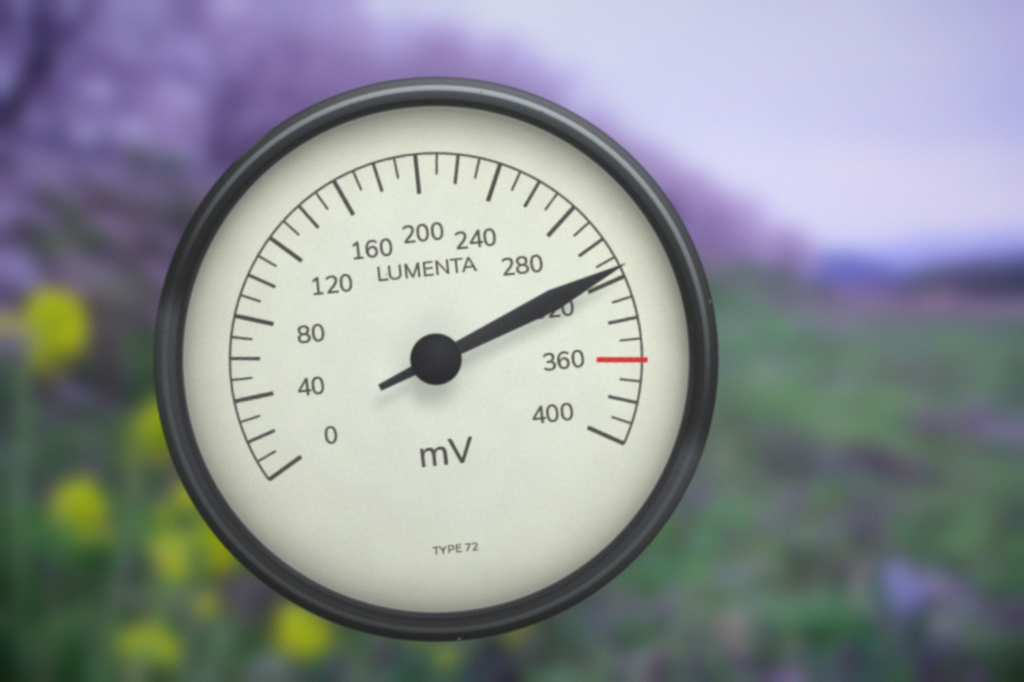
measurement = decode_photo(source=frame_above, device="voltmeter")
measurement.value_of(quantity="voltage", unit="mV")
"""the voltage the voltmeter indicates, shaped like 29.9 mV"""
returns 315 mV
